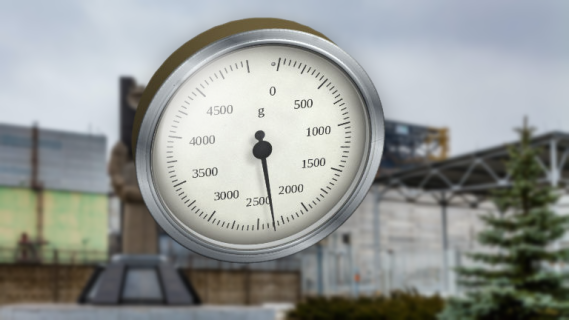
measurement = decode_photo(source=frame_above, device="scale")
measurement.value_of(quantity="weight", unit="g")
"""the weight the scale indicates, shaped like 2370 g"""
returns 2350 g
